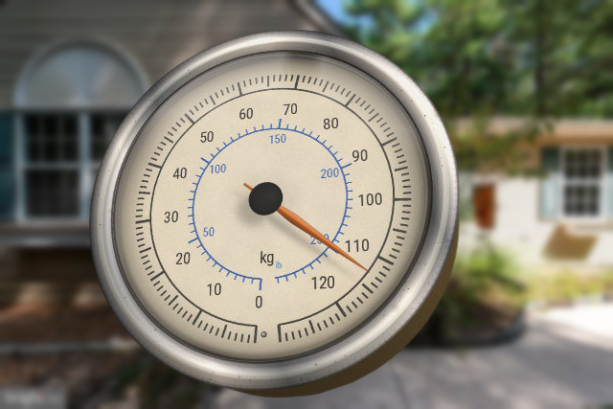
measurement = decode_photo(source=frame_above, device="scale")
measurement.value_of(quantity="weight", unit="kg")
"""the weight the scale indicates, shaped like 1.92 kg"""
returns 113 kg
